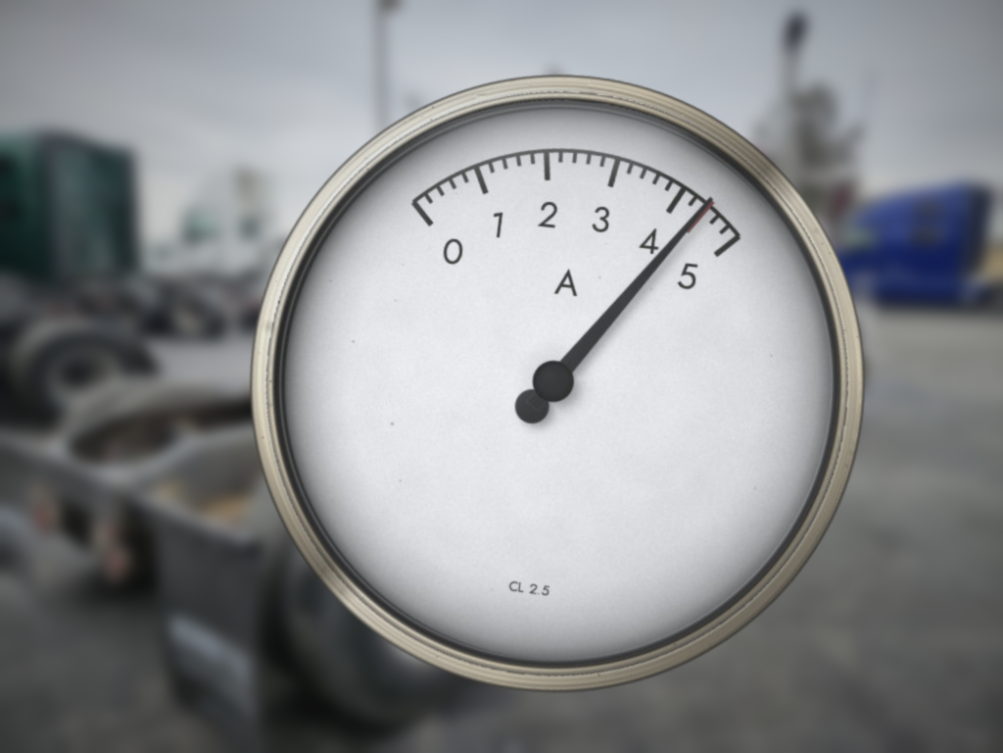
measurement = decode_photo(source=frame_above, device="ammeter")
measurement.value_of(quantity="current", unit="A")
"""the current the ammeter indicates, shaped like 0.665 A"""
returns 4.4 A
